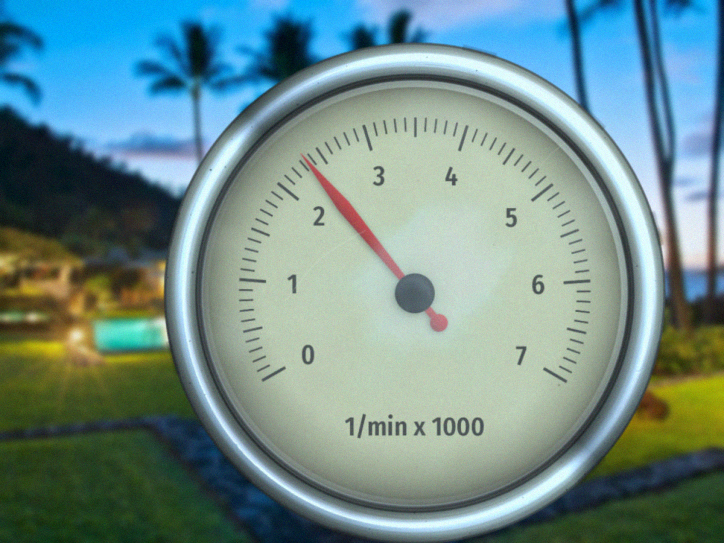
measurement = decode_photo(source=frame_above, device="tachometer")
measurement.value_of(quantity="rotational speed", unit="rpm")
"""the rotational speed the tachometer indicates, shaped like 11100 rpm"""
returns 2350 rpm
